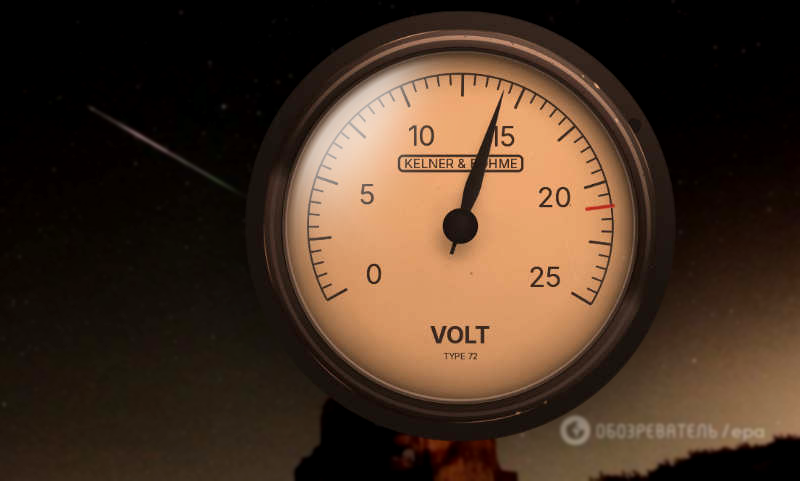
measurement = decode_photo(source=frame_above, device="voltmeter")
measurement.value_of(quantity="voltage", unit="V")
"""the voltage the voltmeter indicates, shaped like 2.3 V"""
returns 14.25 V
